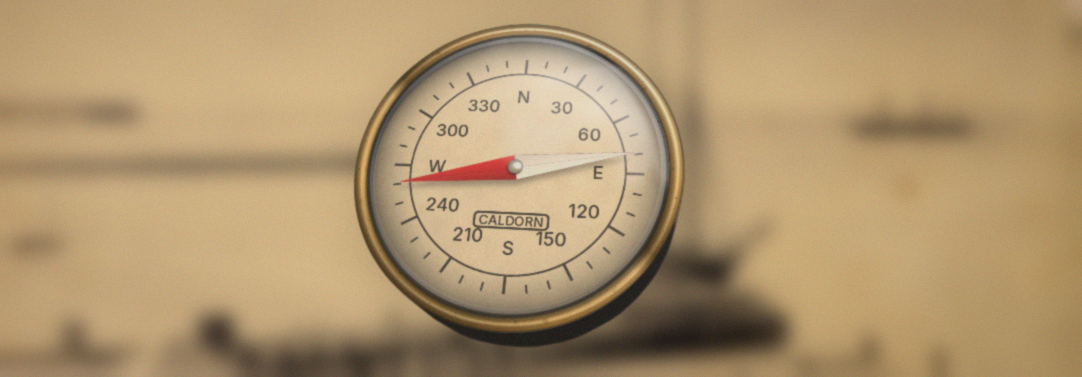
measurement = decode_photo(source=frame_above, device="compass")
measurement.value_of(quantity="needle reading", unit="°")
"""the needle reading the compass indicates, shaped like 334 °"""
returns 260 °
